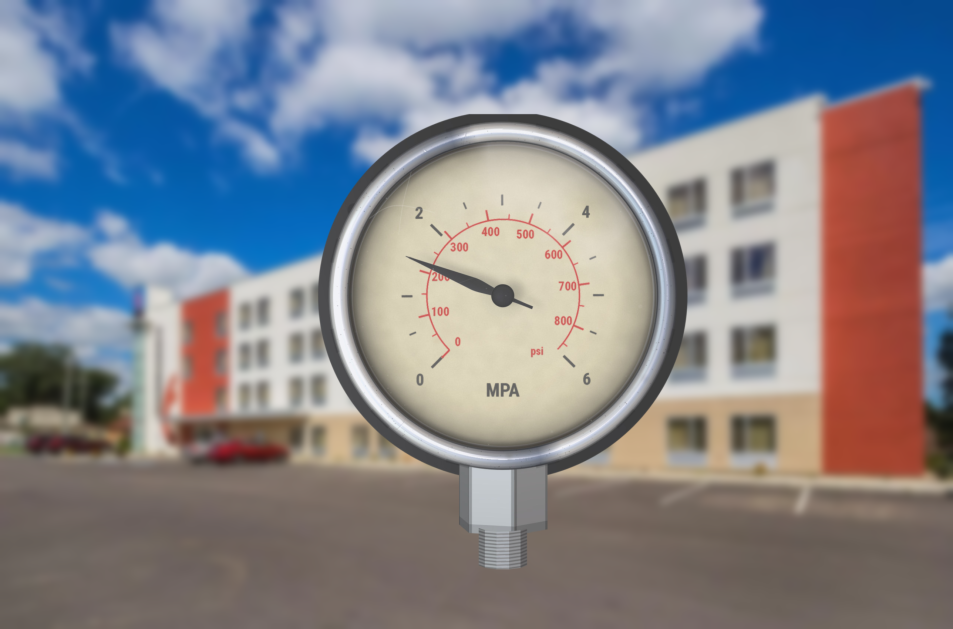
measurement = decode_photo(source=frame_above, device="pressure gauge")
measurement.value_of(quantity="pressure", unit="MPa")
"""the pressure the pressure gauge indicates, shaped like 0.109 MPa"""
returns 1.5 MPa
